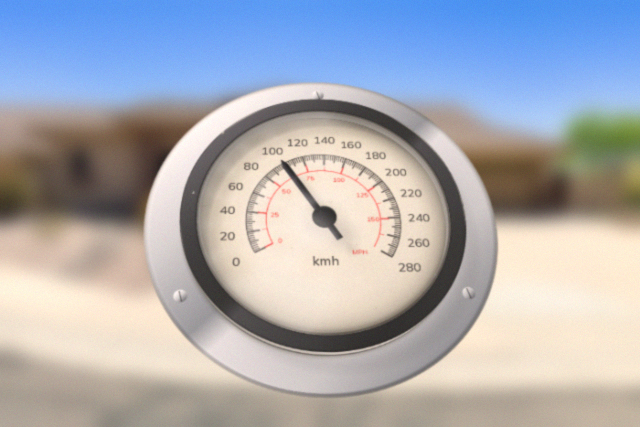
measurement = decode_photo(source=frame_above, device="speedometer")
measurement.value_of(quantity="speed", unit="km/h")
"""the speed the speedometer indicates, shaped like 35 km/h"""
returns 100 km/h
